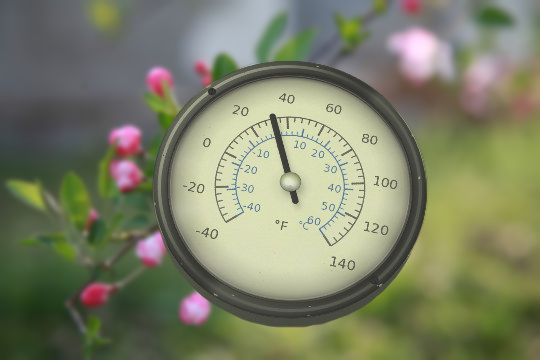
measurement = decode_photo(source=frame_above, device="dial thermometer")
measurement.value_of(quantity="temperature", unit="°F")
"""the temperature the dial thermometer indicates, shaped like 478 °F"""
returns 32 °F
